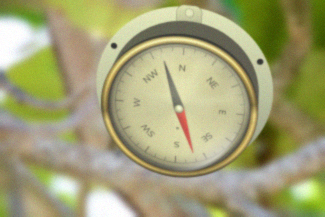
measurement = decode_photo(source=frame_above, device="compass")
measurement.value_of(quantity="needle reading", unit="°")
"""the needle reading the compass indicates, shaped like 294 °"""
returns 160 °
